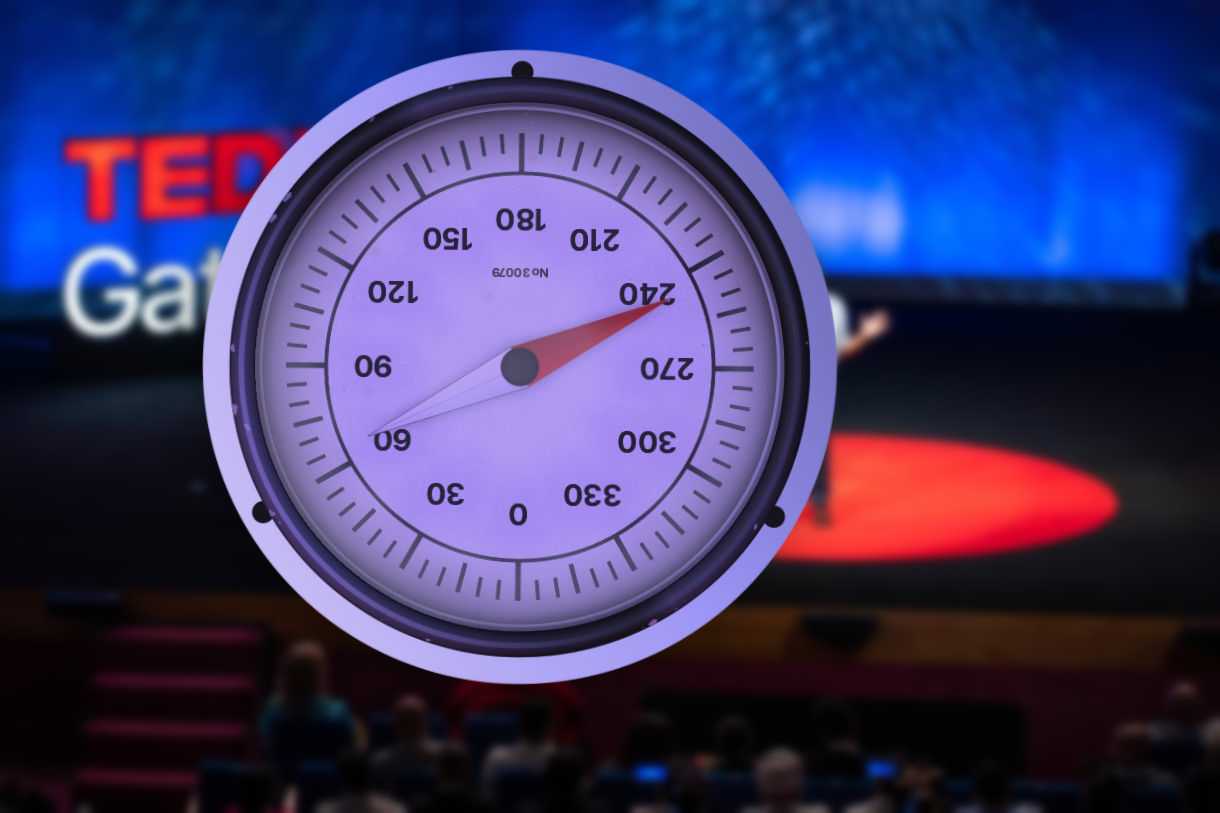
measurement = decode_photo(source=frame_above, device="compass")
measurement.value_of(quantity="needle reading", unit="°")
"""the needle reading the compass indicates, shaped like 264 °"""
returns 245 °
